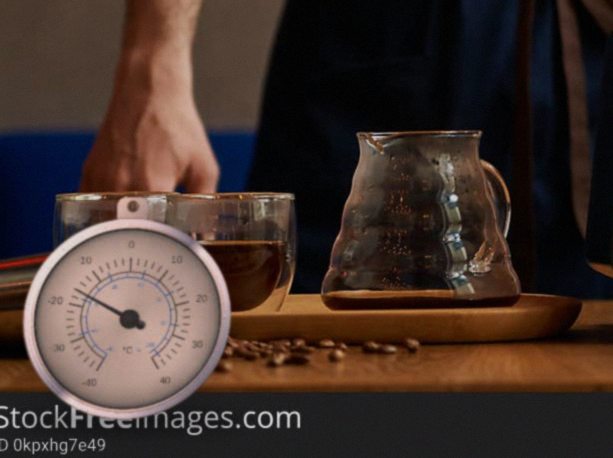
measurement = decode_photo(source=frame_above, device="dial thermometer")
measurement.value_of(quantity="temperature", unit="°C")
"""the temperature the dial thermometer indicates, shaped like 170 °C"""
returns -16 °C
